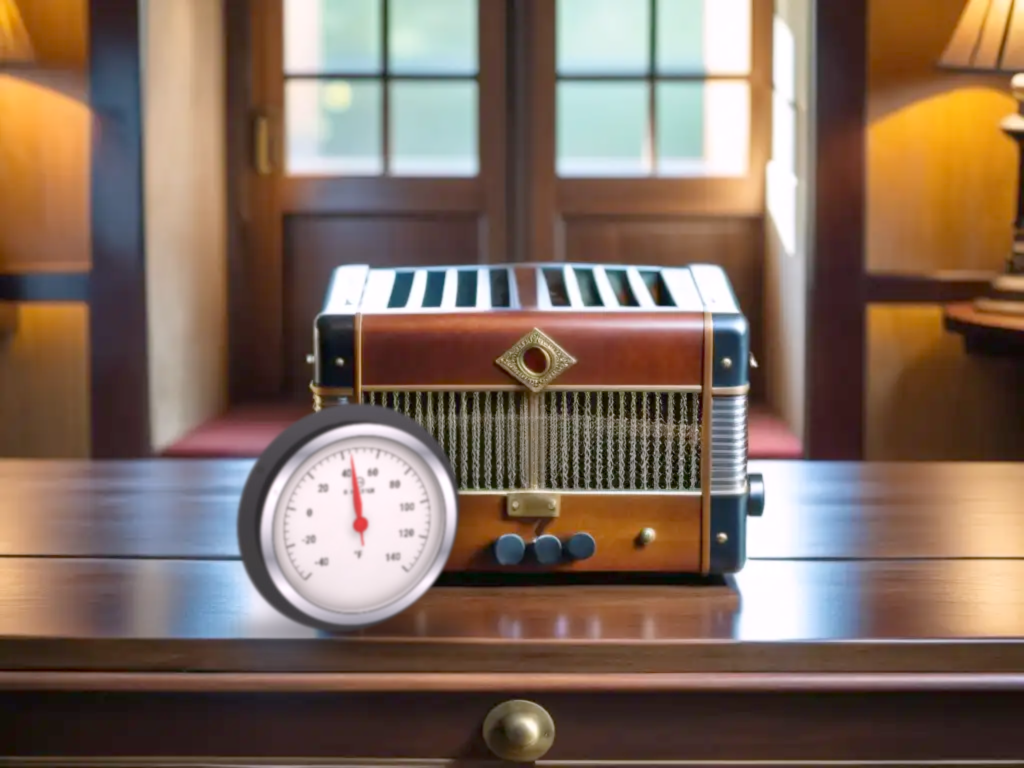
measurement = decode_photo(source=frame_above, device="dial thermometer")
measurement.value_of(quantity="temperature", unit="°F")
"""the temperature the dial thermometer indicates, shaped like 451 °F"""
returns 44 °F
